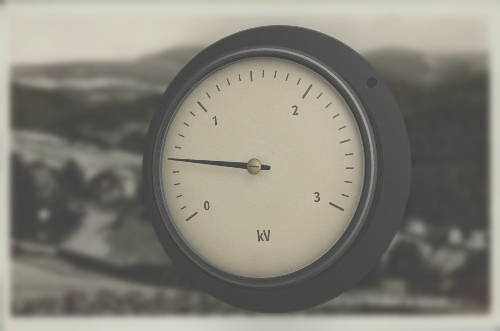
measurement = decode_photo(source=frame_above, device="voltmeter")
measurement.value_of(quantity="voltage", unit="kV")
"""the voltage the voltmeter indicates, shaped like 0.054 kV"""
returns 0.5 kV
